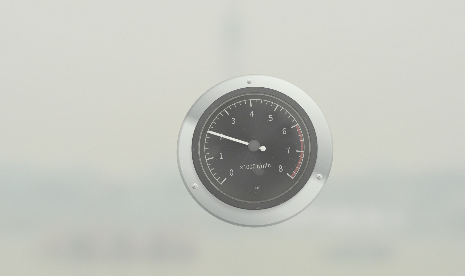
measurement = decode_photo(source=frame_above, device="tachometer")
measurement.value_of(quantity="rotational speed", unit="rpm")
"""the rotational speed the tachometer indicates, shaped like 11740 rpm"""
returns 2000 rpm
